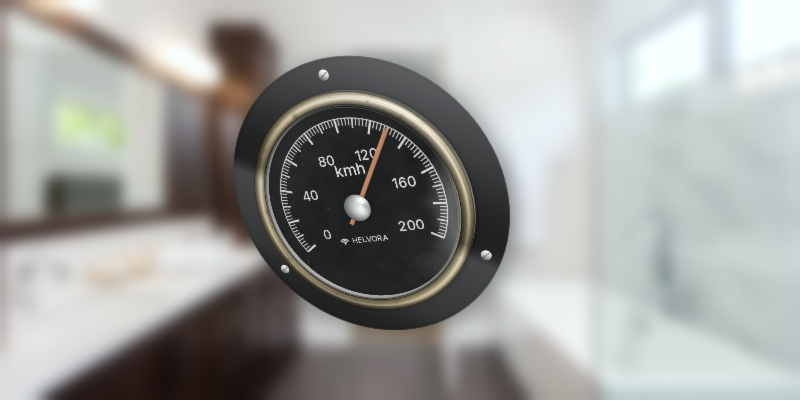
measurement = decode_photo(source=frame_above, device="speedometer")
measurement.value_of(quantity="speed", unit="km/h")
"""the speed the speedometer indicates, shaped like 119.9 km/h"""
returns 130 km/h
